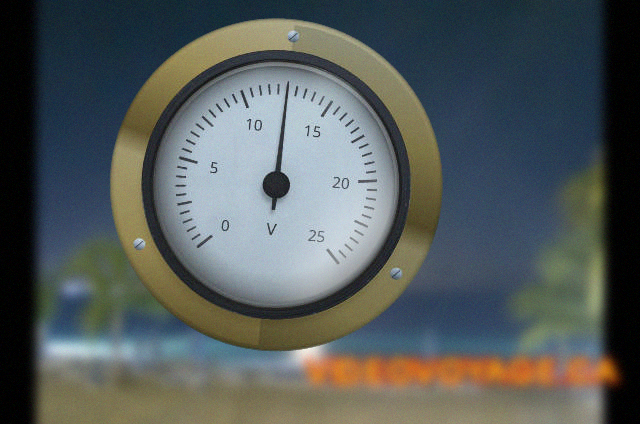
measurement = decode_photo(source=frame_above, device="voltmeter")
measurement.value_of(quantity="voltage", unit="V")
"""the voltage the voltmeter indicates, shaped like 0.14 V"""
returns 12.5 V
